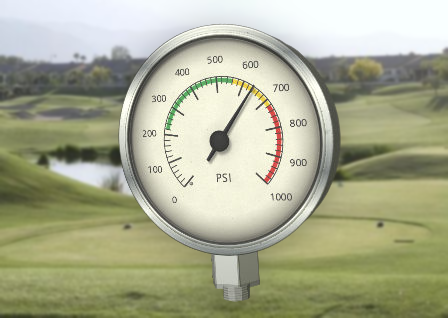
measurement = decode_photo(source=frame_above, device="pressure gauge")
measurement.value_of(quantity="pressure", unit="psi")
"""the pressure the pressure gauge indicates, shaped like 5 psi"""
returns 640 psi
